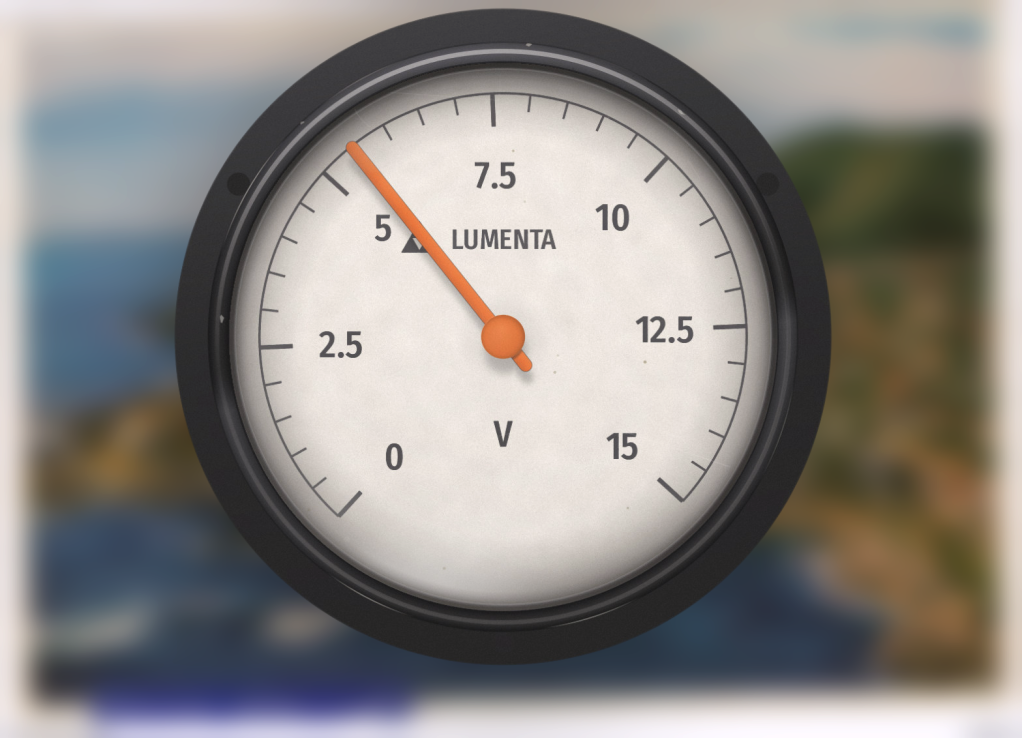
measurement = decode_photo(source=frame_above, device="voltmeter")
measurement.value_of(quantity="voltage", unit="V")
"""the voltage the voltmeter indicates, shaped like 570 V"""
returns 5.5 V
